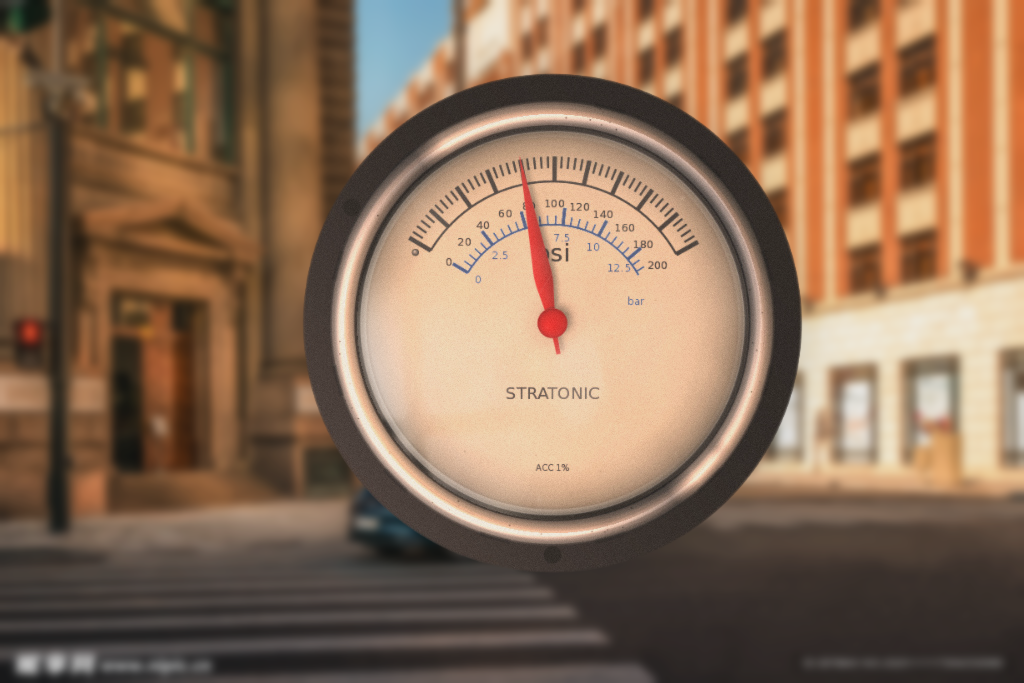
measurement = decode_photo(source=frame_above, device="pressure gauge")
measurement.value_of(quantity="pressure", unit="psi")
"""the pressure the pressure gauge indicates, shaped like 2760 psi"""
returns 80 psi
